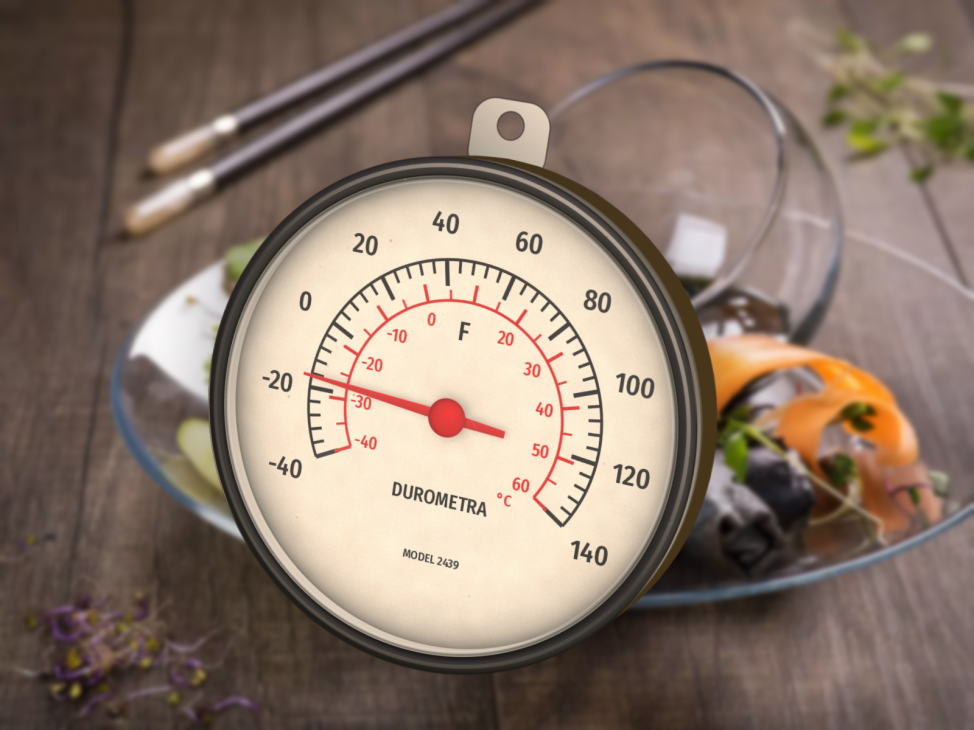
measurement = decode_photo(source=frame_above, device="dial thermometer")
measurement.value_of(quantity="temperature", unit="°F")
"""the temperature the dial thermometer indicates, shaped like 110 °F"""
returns -16 °F
